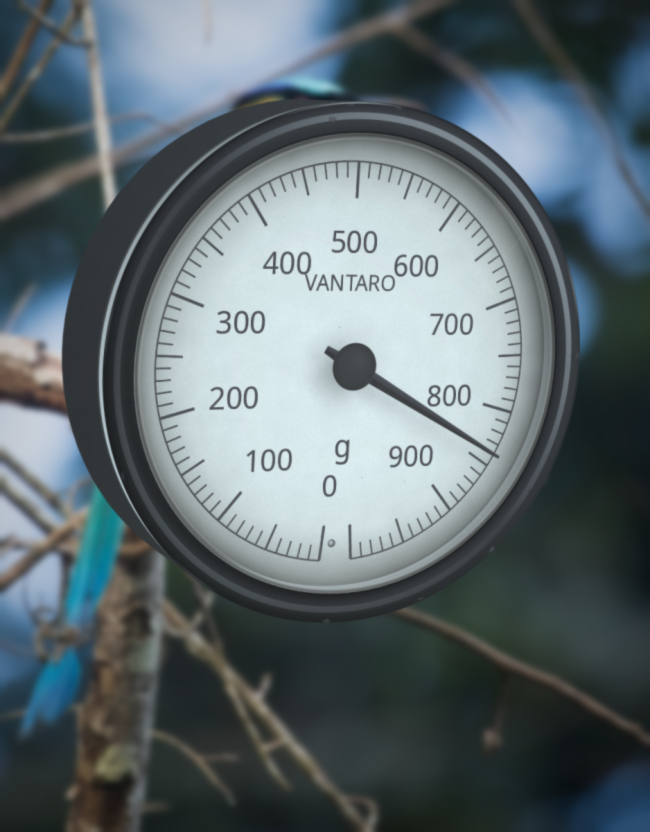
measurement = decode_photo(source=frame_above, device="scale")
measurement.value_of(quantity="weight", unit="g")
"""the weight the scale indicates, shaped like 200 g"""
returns 840 g
